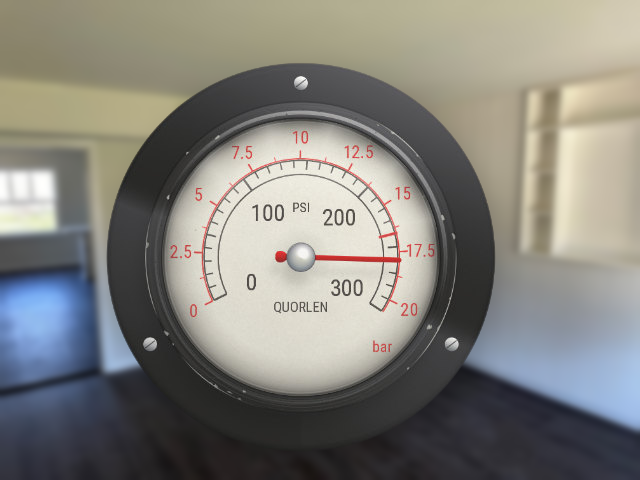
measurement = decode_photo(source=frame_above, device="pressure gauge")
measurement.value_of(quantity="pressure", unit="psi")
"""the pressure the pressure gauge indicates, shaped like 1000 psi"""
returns 260 psi
